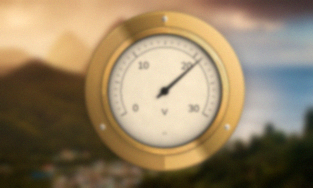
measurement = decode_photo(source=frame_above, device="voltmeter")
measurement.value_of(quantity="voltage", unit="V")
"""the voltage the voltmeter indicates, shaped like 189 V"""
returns 21 V
